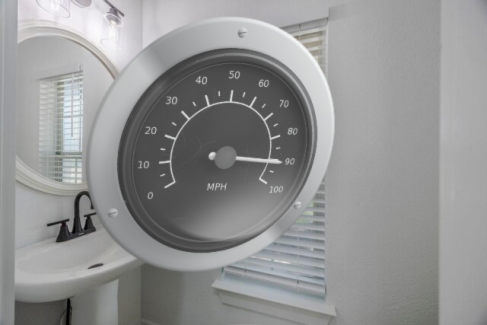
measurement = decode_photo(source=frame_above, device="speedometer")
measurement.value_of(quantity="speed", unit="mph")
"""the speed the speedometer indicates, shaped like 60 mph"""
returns 90 mph
